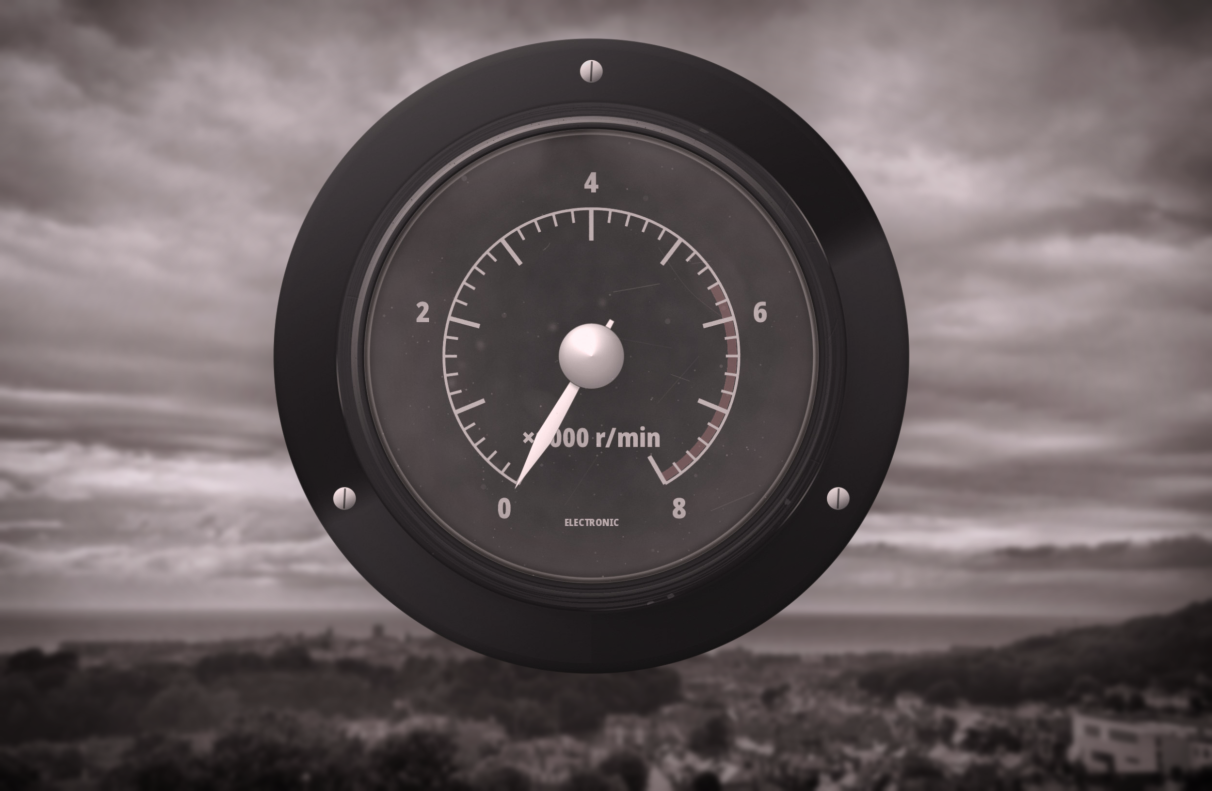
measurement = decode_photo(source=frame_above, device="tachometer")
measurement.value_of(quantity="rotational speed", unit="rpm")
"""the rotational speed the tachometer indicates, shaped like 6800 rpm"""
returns 0 rpm
